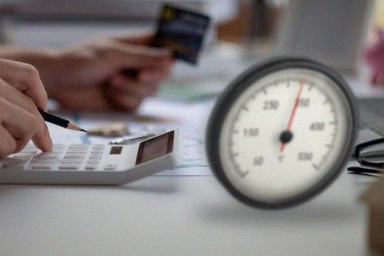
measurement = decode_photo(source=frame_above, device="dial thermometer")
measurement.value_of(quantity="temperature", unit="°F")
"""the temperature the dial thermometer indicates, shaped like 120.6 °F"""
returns 325 °F
